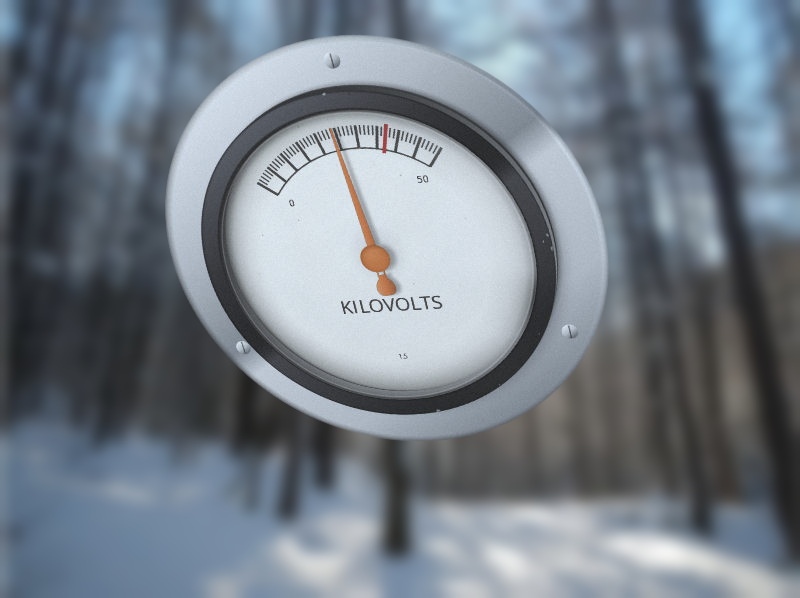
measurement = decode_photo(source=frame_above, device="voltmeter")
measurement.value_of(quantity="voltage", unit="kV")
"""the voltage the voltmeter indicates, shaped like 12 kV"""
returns 25 kV
